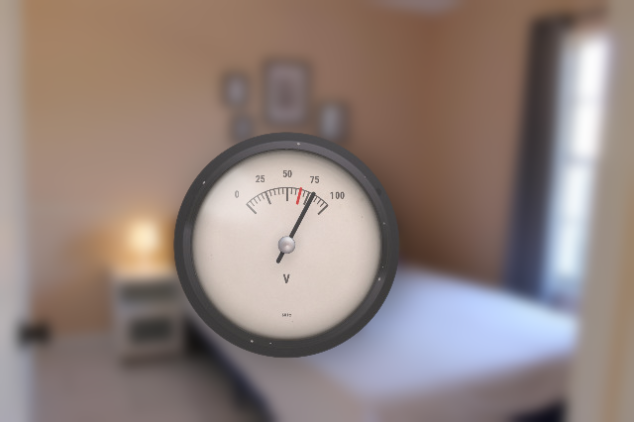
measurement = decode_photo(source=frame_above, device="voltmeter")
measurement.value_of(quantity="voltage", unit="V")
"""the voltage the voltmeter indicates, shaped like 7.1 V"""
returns 80 V
